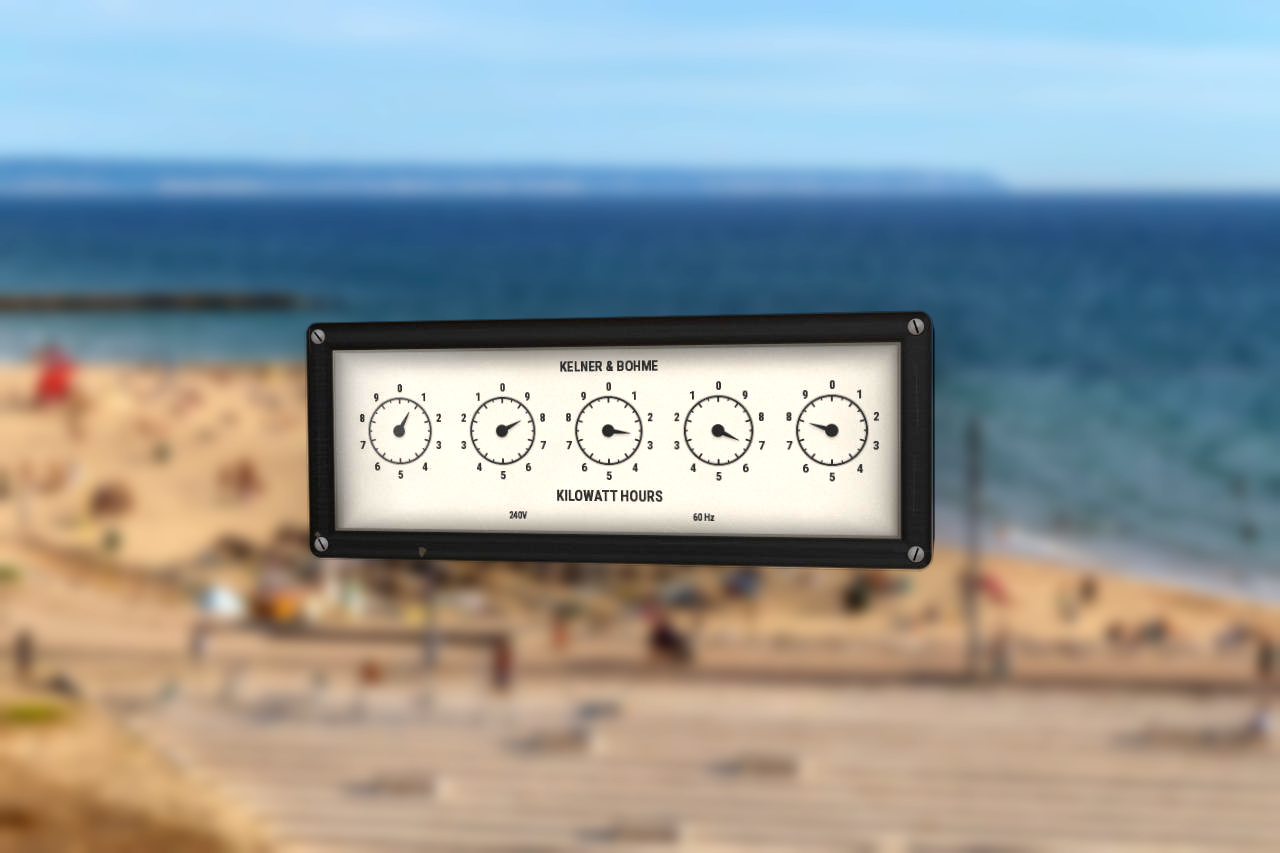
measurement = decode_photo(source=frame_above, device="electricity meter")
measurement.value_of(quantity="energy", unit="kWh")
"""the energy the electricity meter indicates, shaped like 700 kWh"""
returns 8268 kWh
